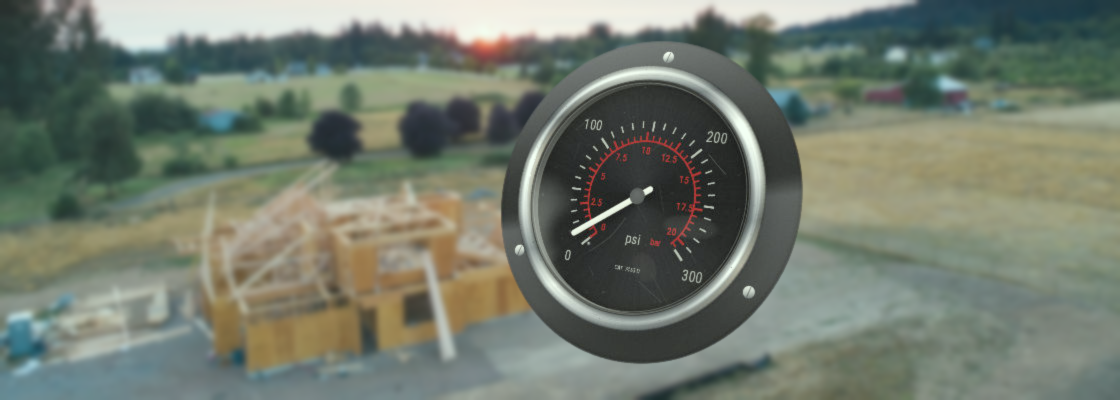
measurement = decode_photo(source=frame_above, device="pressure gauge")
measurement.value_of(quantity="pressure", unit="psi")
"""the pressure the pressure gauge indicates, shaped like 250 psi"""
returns 10 psi
